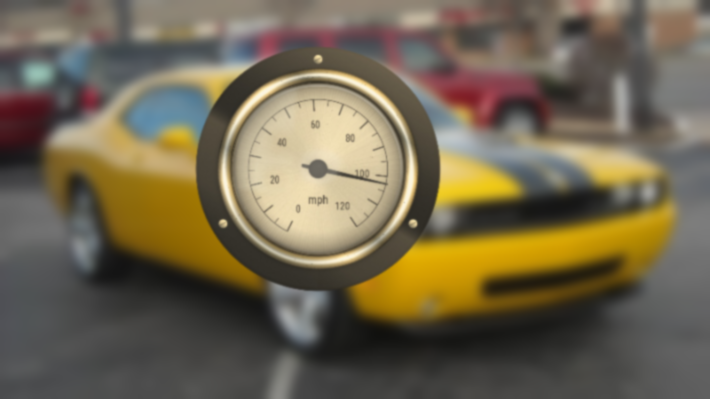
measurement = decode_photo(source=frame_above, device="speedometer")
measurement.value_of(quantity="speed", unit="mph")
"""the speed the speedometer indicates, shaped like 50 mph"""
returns 102.5 mph
